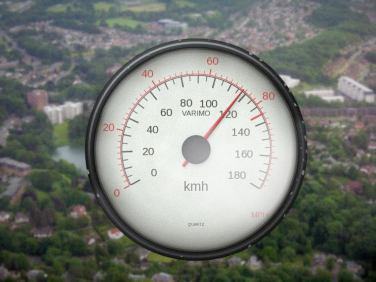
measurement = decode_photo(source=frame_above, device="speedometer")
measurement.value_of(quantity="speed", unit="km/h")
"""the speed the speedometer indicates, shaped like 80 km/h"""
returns 117.5 km/h
